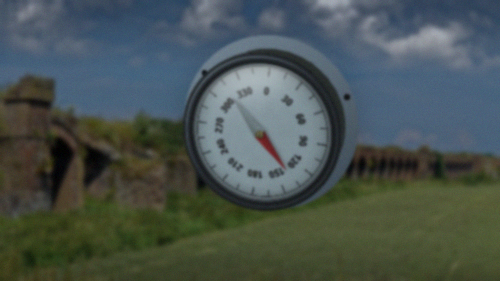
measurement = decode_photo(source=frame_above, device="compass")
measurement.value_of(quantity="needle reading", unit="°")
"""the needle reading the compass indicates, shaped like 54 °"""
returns 135 °
